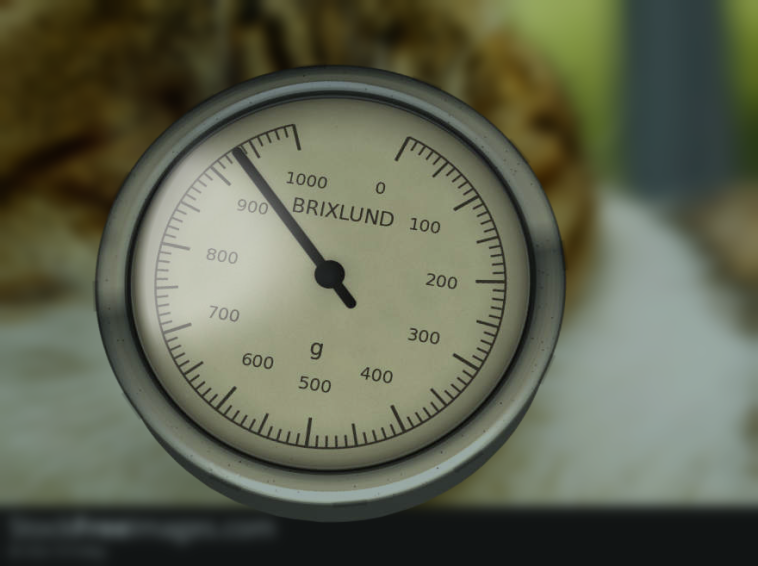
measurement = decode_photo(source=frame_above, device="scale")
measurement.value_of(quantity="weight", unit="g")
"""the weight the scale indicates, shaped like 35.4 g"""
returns 930 g
